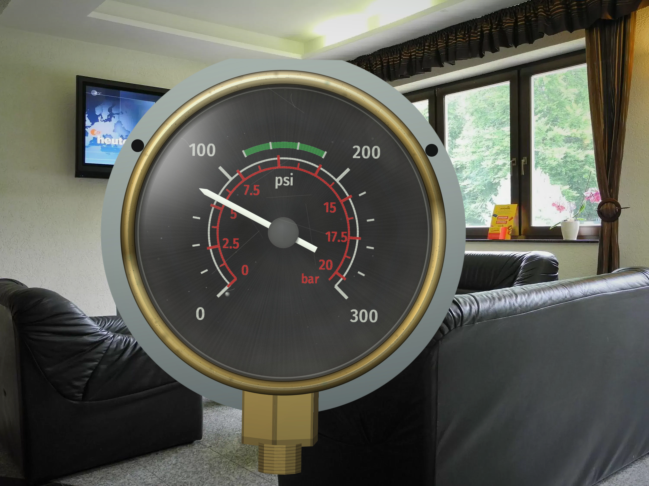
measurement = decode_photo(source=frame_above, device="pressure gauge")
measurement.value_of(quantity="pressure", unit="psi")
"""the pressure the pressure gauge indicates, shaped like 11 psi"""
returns 80 psi
